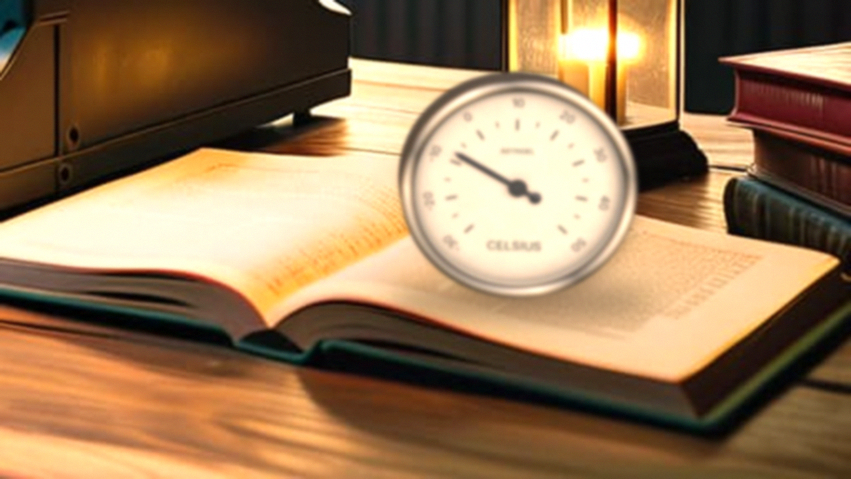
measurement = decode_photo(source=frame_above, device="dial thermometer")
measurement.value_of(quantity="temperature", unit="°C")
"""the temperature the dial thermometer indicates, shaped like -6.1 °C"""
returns -7.5 °C
